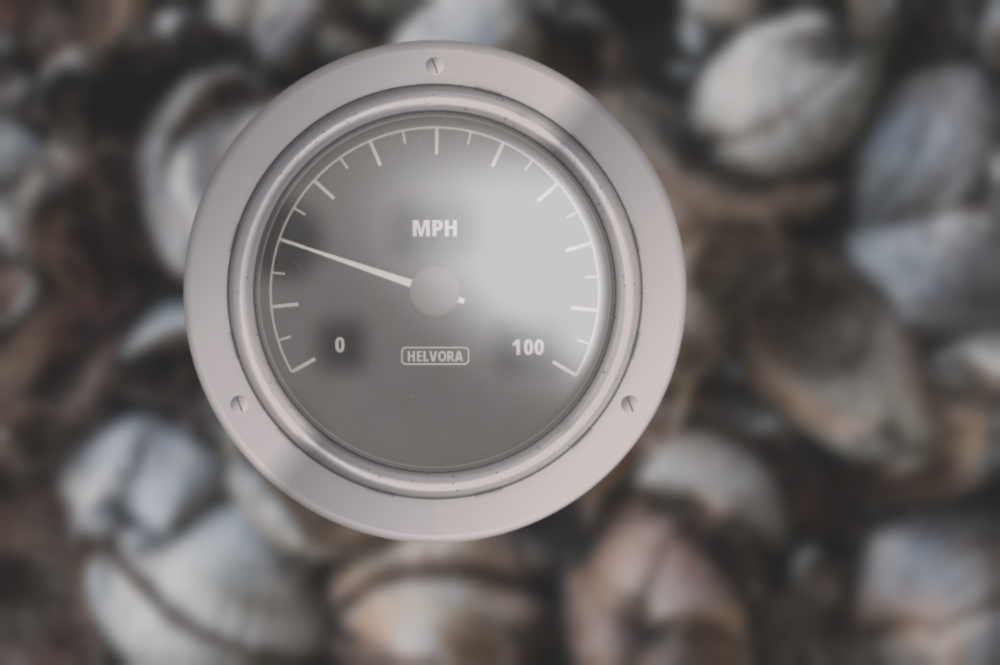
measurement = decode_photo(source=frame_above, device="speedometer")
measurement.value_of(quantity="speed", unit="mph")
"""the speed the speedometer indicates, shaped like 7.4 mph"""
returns 20 mph
